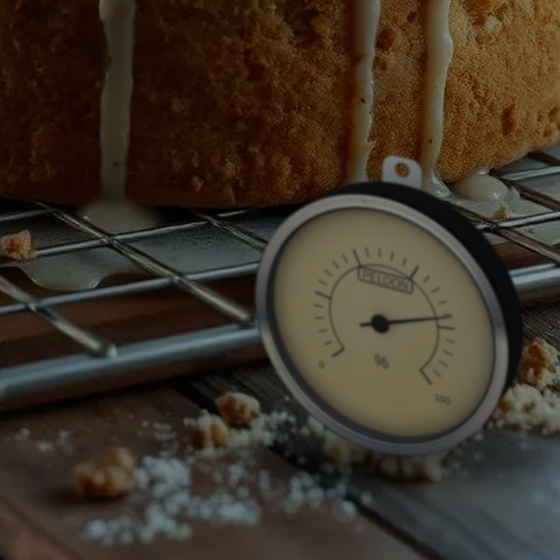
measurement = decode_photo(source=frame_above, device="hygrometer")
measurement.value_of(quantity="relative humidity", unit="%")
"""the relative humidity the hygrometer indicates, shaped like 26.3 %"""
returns 76 %
